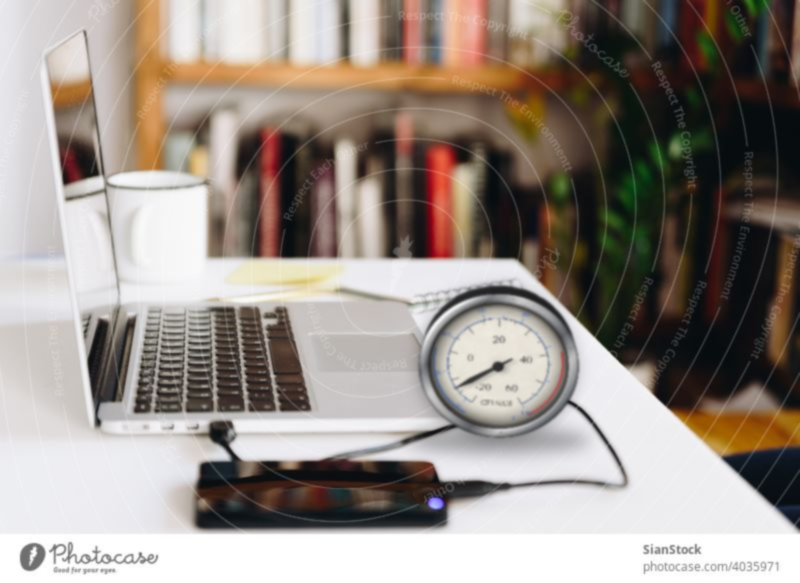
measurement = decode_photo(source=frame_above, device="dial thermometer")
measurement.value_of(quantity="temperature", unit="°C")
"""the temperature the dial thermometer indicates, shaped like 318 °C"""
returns -12.5 °C
